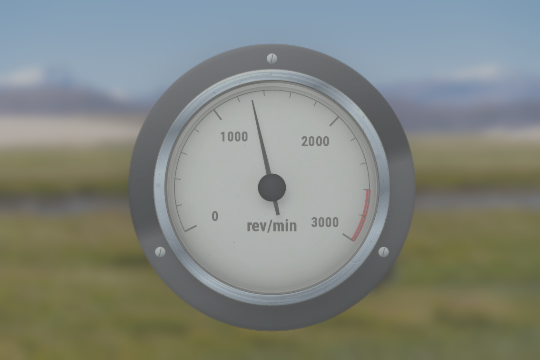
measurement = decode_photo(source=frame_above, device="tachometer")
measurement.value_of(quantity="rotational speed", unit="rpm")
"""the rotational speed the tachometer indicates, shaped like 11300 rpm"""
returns 1300 rpm
